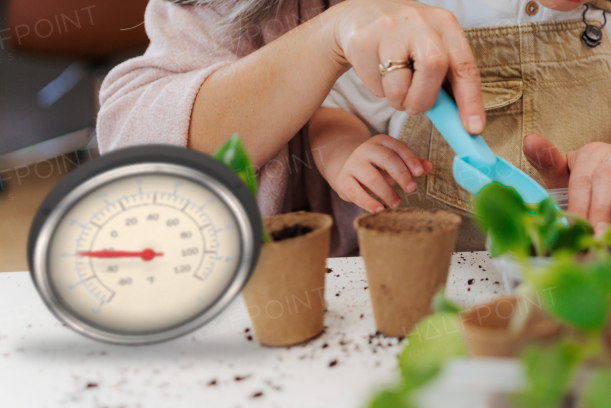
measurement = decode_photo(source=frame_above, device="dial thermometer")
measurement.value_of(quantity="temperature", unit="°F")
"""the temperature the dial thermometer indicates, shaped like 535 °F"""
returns -20 °F
